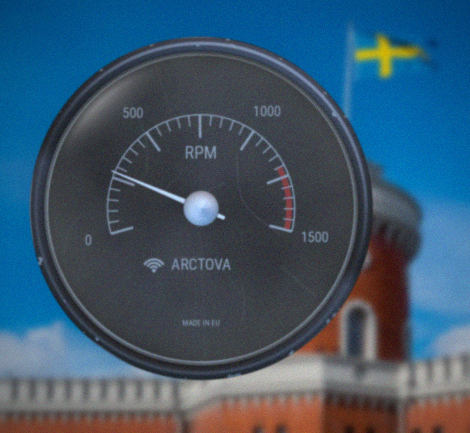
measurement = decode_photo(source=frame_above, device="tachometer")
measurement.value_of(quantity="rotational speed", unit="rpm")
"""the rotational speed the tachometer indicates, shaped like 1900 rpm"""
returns 275 rpm
